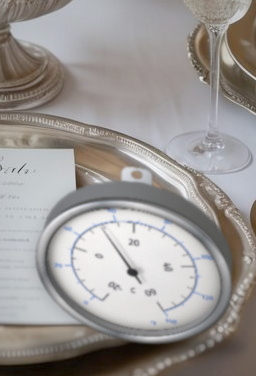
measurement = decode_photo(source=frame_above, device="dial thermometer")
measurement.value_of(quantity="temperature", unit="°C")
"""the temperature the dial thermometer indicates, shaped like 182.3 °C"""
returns 12 °C
